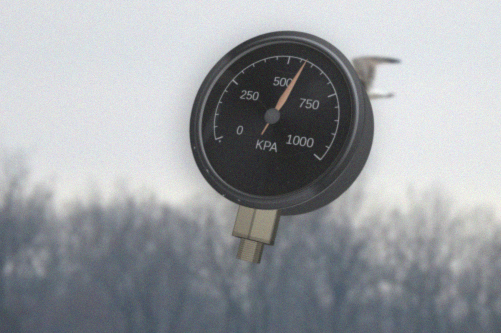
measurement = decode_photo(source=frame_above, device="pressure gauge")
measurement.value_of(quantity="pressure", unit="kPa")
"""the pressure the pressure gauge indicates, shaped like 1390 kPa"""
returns 575 kPa
